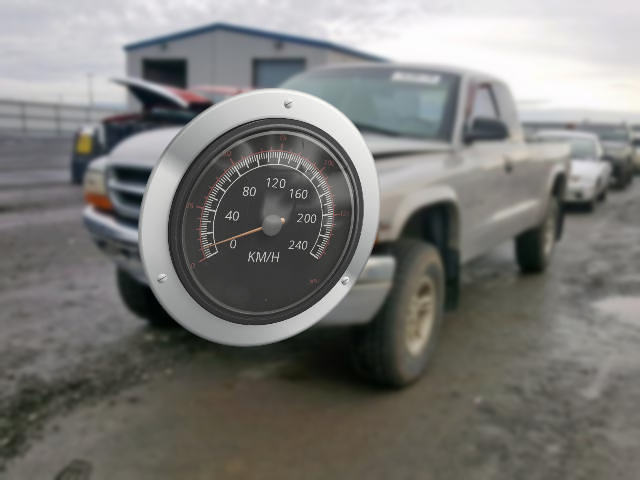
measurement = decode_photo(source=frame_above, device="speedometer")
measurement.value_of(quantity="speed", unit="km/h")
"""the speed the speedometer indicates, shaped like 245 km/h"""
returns 10 km/h
